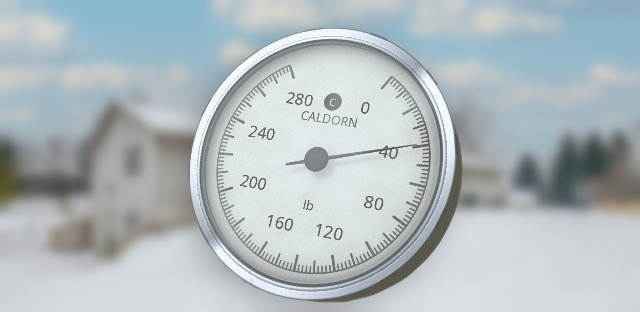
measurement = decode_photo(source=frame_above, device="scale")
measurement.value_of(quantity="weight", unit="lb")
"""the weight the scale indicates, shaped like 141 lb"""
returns 40 lb
